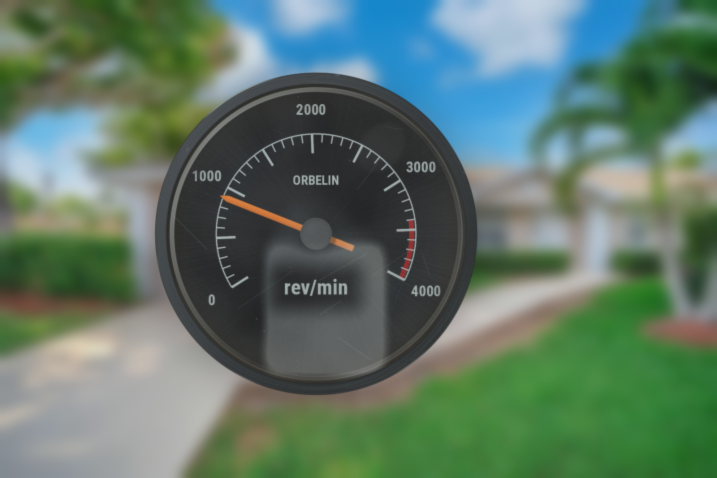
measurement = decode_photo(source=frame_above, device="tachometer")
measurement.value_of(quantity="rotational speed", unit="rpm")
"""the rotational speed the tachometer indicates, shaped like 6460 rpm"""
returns 900 rpm
